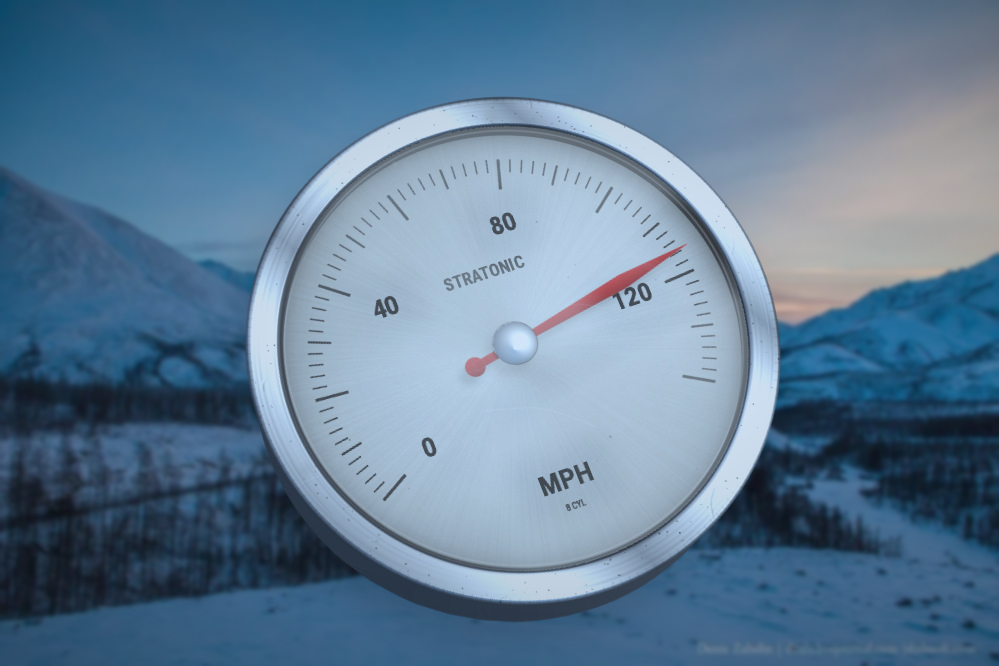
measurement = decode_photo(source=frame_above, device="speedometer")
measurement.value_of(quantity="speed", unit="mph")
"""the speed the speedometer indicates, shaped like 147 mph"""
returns 116 mph
